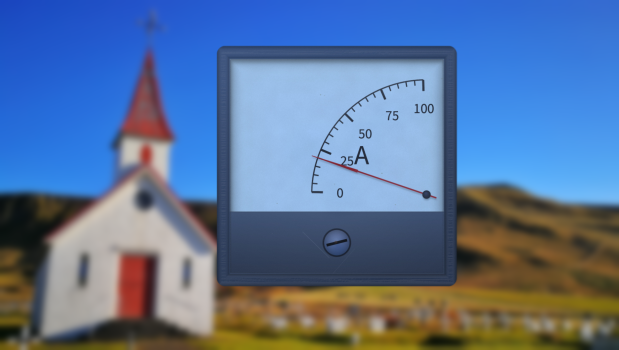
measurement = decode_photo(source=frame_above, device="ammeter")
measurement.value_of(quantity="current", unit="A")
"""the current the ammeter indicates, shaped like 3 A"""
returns 20 A
